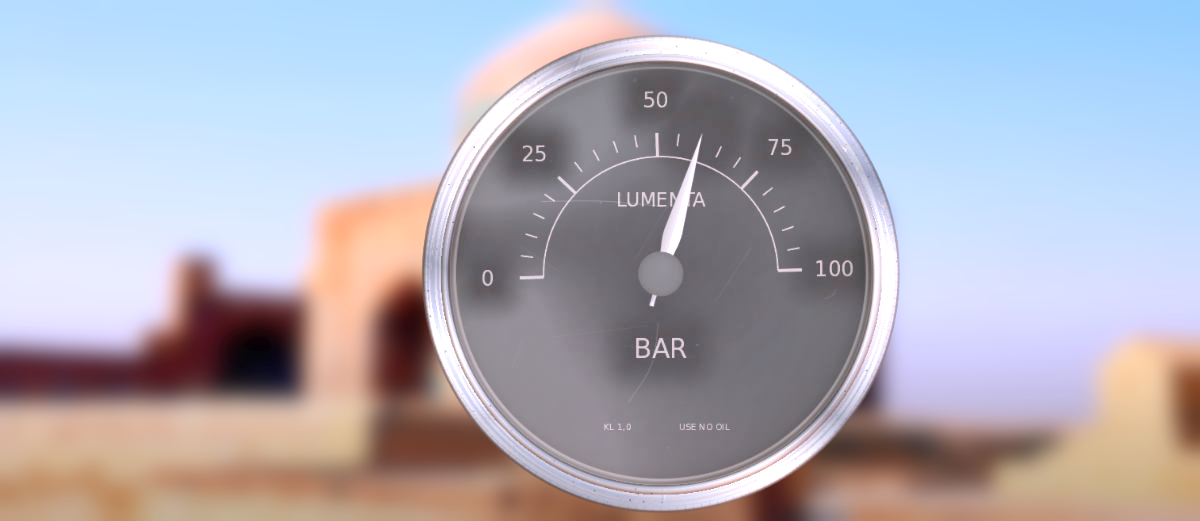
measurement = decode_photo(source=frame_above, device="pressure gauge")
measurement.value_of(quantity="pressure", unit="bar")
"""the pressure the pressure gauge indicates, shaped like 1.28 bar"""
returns 60 bar
